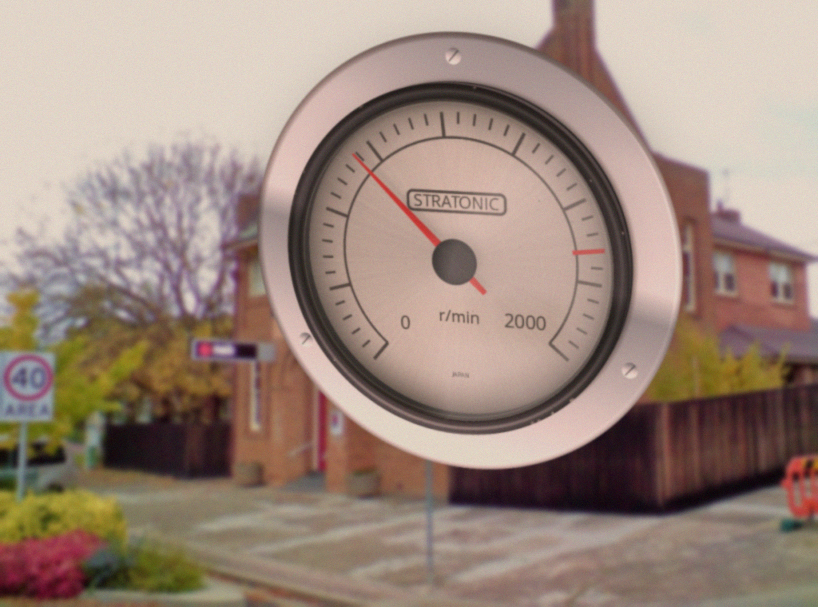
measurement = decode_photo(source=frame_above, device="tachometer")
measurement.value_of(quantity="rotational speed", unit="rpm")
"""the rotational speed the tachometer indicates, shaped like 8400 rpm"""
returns 700 rpm
